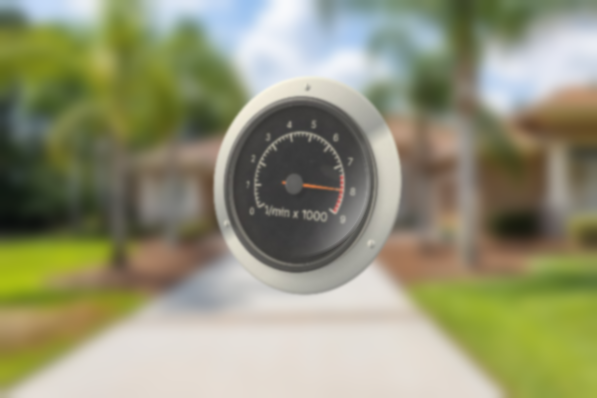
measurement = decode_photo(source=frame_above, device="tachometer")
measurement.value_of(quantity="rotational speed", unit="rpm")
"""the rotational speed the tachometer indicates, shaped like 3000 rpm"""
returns 8000 rpm
